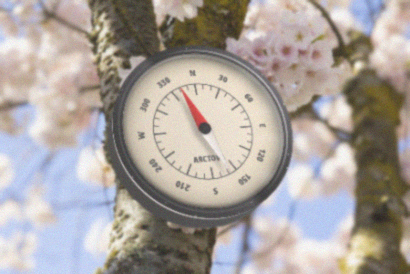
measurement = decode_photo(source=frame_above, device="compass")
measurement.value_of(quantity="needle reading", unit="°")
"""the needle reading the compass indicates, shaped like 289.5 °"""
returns 340 °
